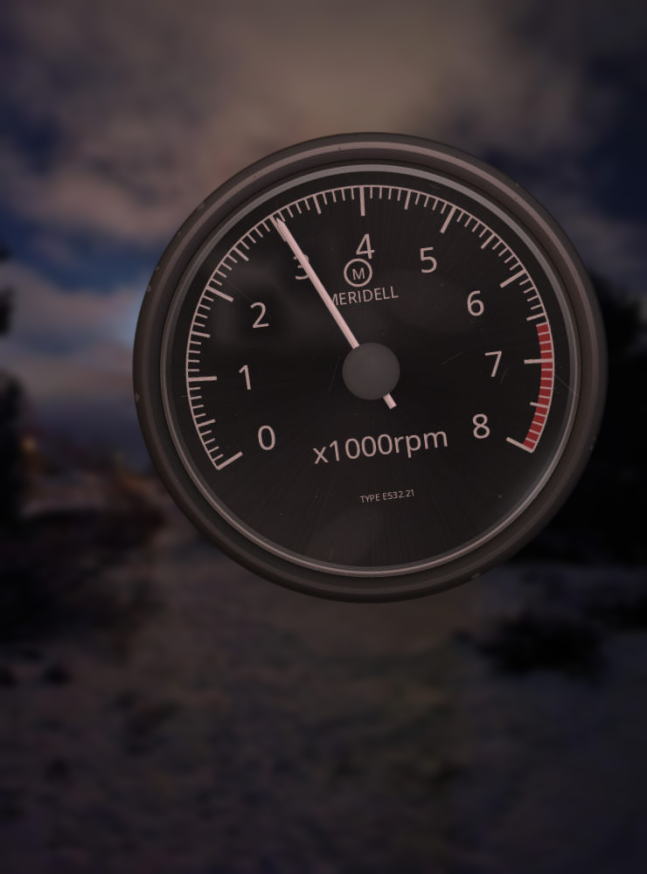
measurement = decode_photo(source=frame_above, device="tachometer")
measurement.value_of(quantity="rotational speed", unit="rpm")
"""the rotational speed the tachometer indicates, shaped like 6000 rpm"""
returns 3050 rpm
